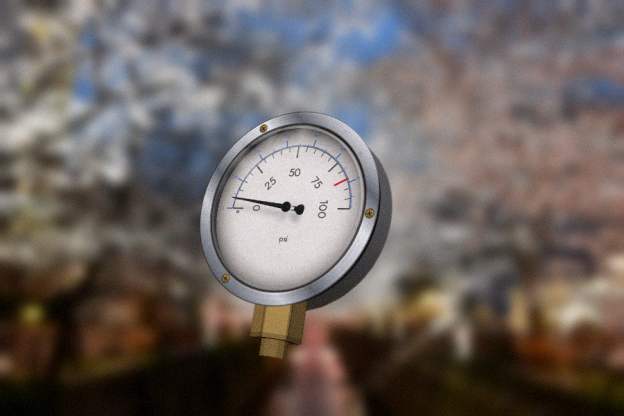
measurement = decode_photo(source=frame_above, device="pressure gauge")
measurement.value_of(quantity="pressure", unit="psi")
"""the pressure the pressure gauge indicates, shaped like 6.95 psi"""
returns 5 psi
